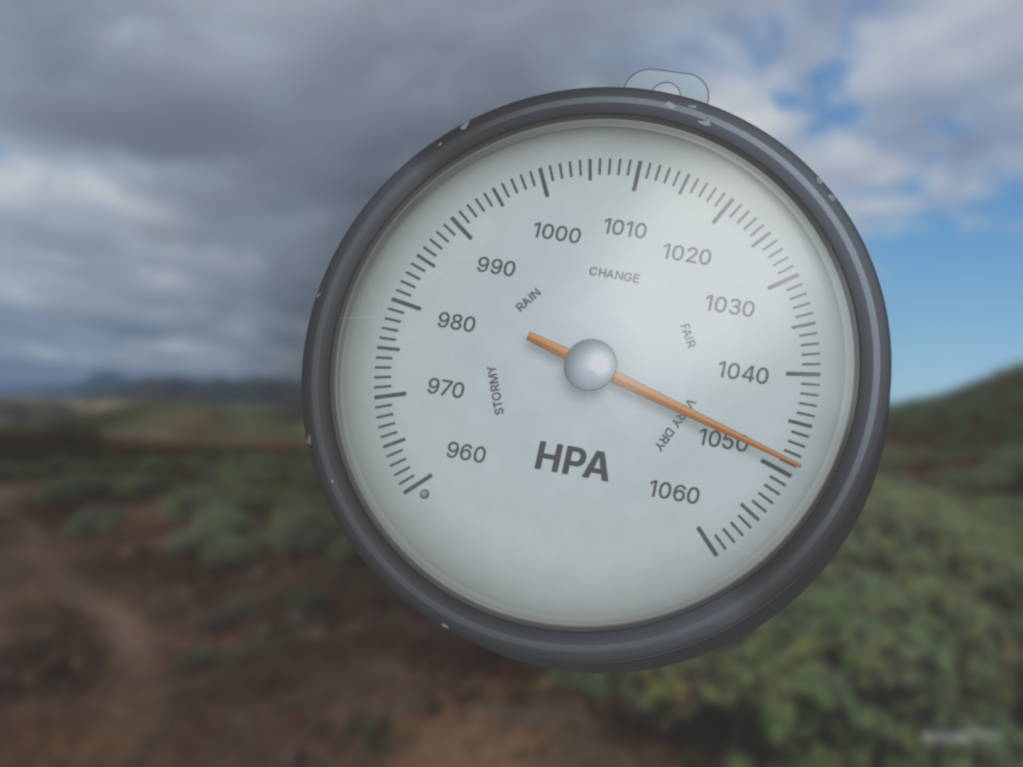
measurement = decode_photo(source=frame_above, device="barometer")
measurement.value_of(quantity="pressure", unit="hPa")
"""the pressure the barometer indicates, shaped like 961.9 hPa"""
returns 1049 hPa
